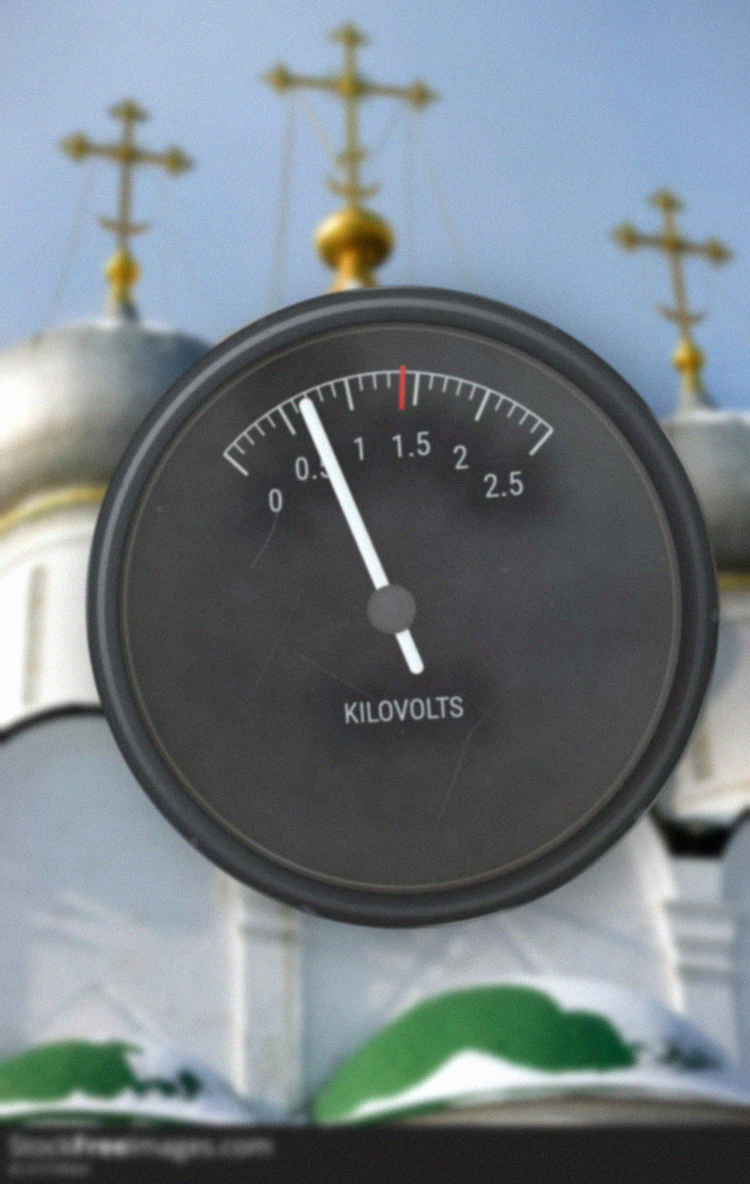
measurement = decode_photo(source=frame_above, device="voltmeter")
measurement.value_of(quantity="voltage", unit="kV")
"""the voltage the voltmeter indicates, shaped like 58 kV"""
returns 0.7 kV
